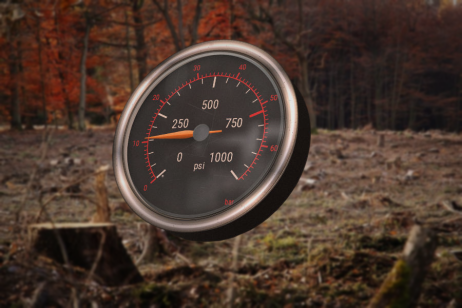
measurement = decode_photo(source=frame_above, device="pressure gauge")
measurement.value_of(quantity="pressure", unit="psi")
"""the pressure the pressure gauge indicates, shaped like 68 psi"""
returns 150 psi
